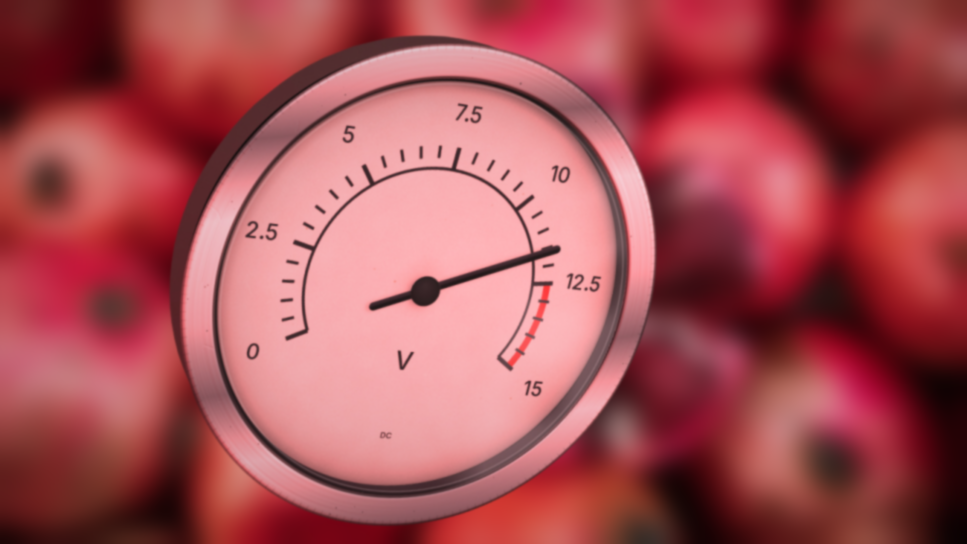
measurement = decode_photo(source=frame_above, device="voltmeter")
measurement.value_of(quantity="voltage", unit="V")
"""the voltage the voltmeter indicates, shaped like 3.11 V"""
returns 11.5 V
